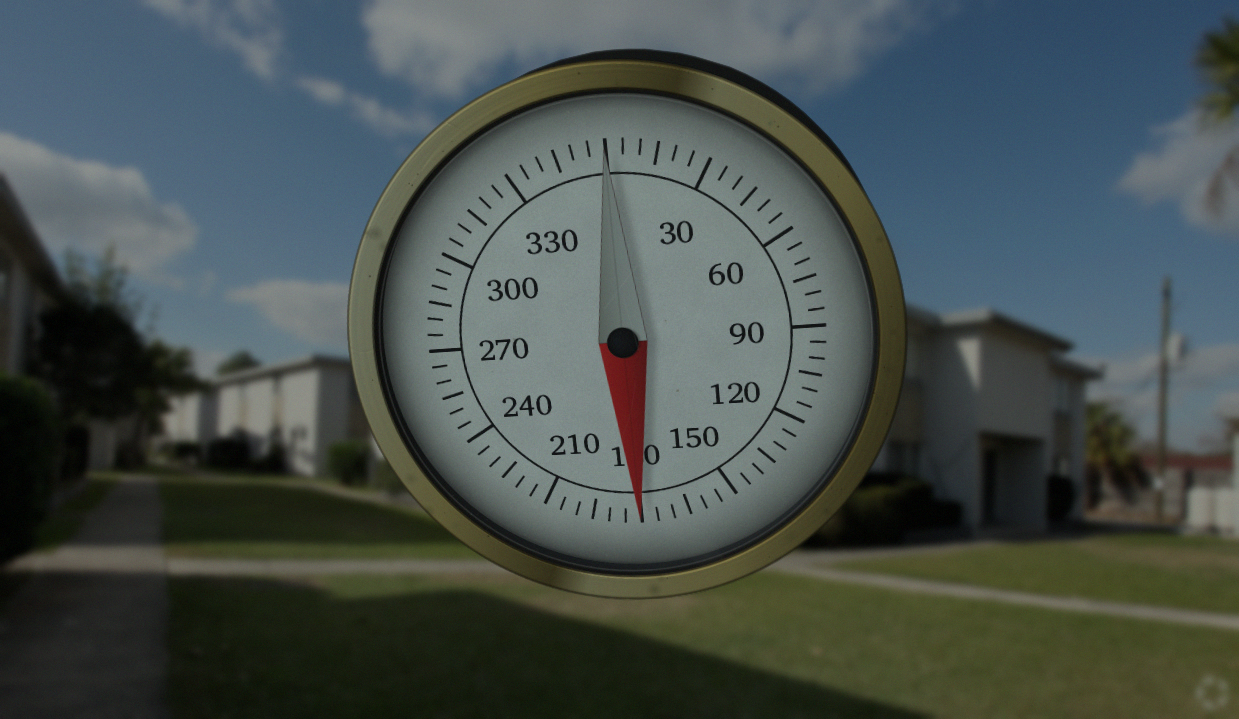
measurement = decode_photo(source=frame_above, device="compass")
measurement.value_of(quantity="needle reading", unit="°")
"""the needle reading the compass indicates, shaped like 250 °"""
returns 180 °
